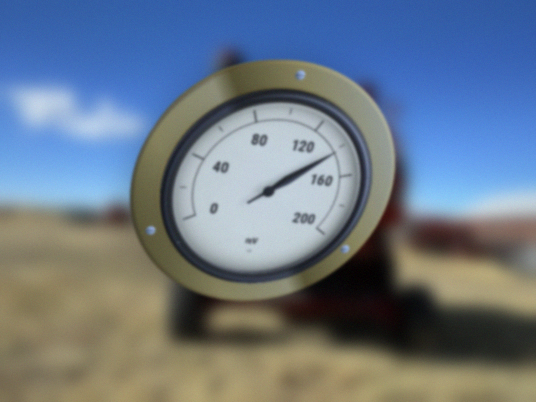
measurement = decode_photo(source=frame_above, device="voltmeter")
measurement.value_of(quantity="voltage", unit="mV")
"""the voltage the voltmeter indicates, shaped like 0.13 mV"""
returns 140 mV
